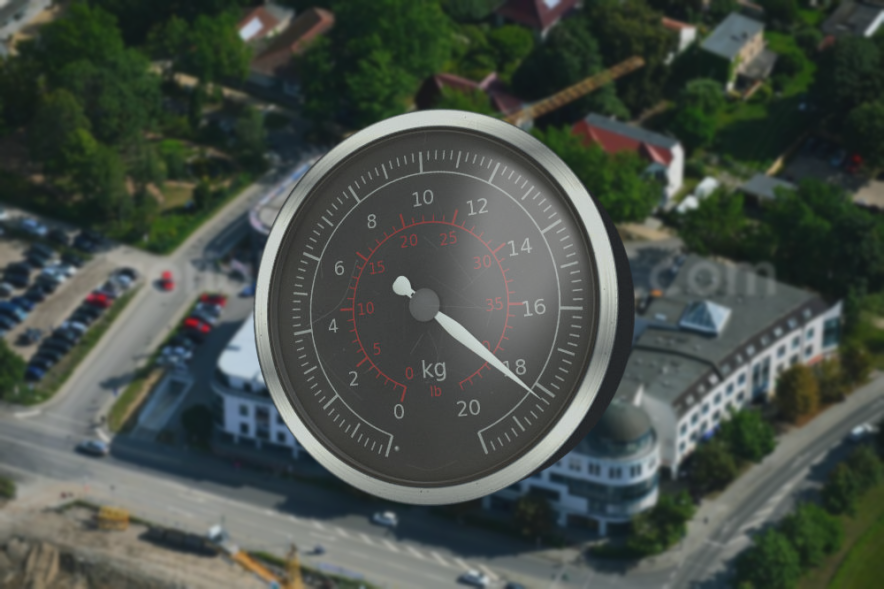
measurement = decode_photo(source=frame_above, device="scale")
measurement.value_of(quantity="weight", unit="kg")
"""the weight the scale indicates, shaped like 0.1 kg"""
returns 18.2 kg
